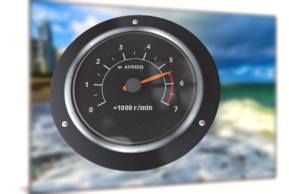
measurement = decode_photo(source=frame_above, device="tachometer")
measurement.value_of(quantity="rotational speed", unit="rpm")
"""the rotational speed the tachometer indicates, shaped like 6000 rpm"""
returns 5500 rpm
